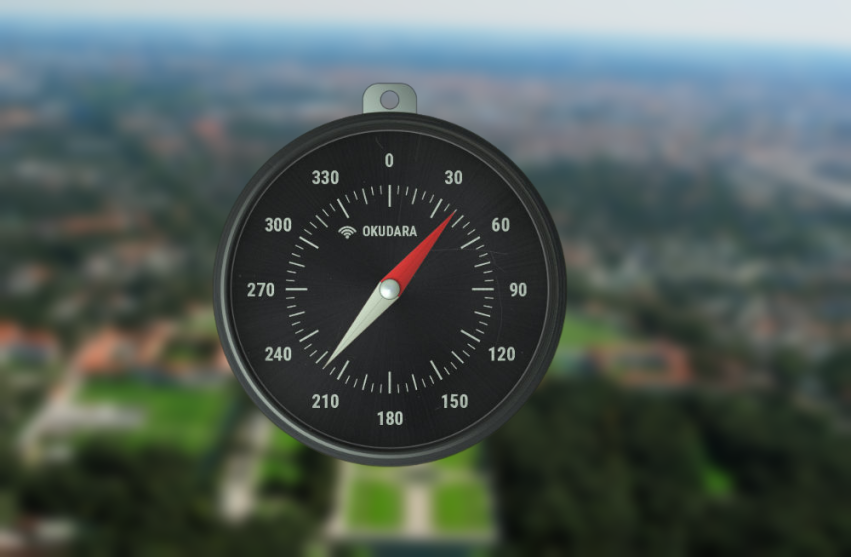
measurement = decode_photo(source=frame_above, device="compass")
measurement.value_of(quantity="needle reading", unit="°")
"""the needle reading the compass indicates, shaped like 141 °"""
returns 40 °
